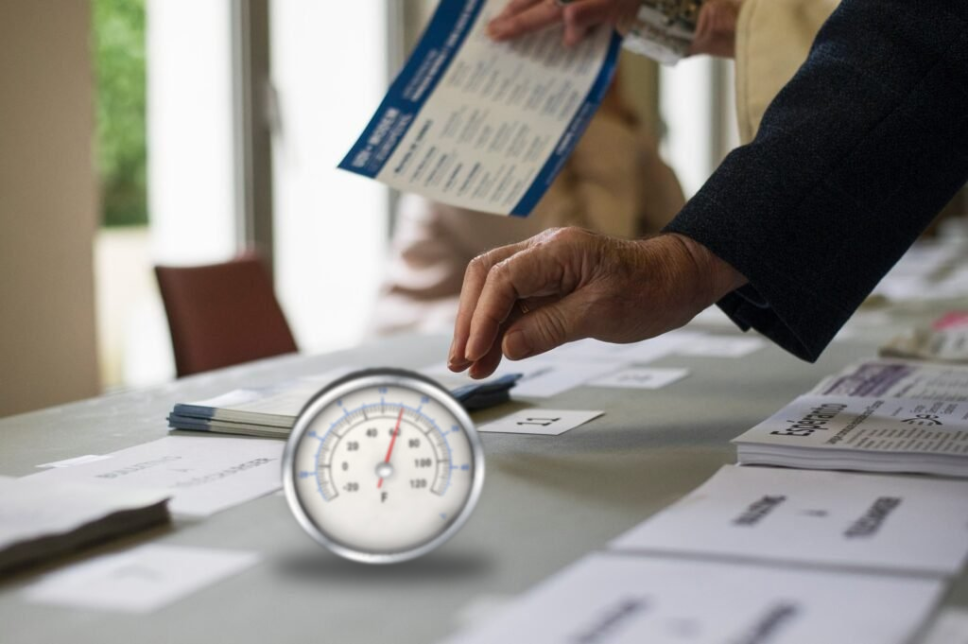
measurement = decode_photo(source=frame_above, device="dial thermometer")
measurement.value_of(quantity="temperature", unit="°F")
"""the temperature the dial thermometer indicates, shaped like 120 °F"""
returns 60 °F
